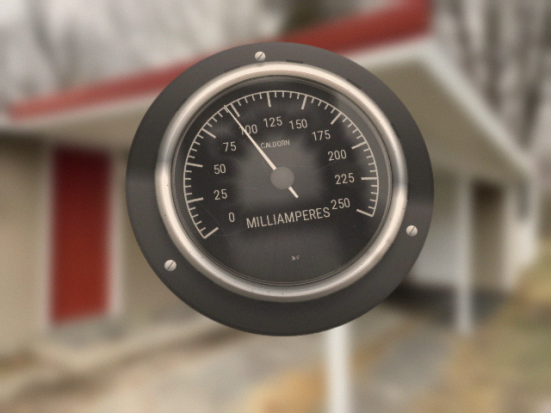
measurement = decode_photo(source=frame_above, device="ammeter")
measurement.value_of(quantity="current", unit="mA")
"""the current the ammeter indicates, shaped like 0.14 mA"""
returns 95 mA
